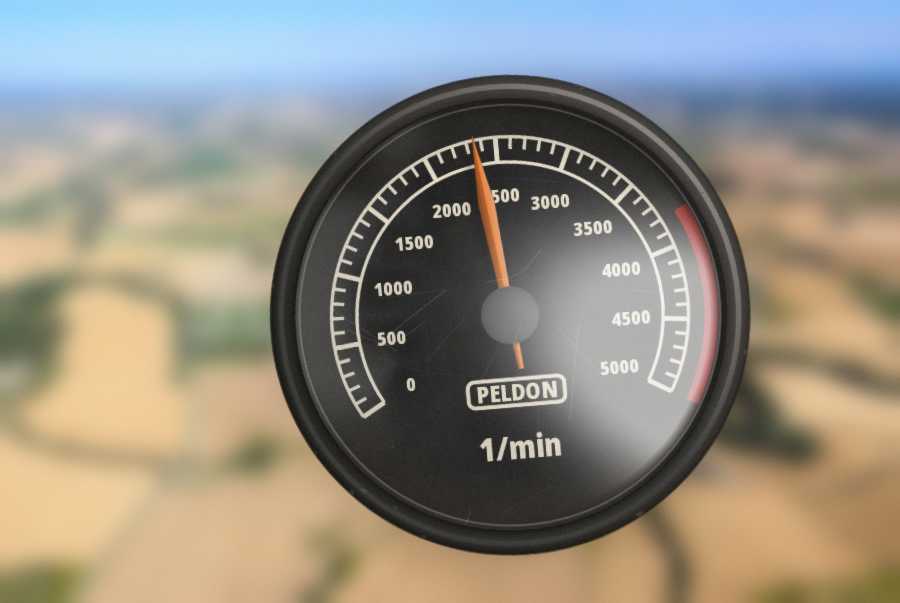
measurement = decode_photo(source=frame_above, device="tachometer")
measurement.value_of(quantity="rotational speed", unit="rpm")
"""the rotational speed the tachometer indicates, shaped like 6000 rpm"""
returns 2350 rpm
